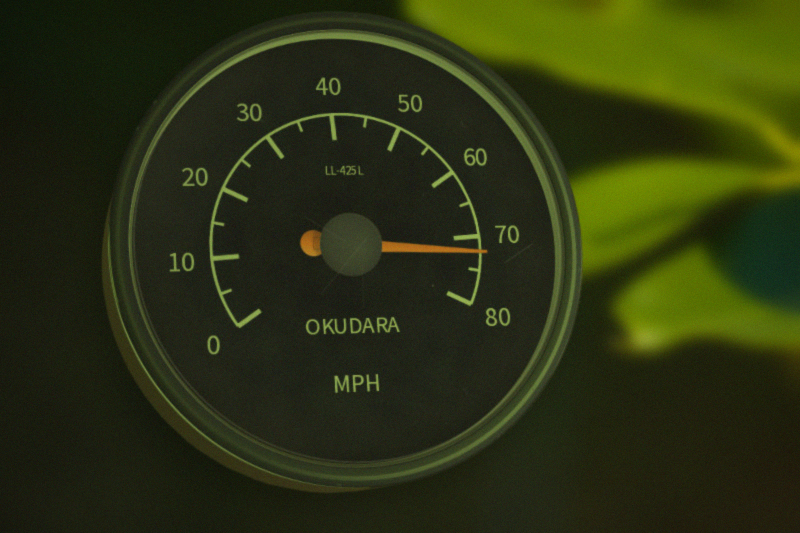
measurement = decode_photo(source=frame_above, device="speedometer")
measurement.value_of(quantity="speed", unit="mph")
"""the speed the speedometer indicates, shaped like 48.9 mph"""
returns 72.5 mph
